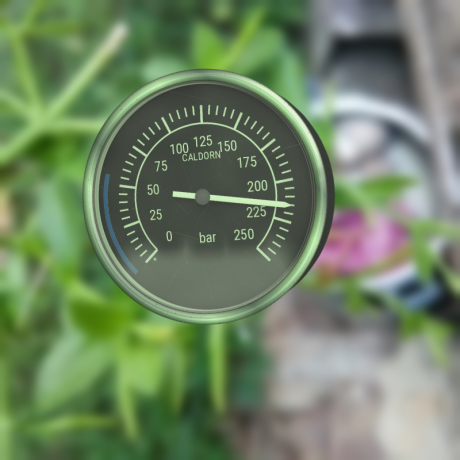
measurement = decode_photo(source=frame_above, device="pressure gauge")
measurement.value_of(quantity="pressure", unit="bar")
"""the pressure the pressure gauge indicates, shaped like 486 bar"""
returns 215 bar
